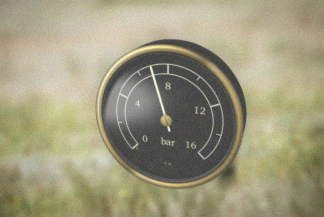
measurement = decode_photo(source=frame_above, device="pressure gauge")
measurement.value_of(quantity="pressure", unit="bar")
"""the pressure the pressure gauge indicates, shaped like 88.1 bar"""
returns 7 bar
